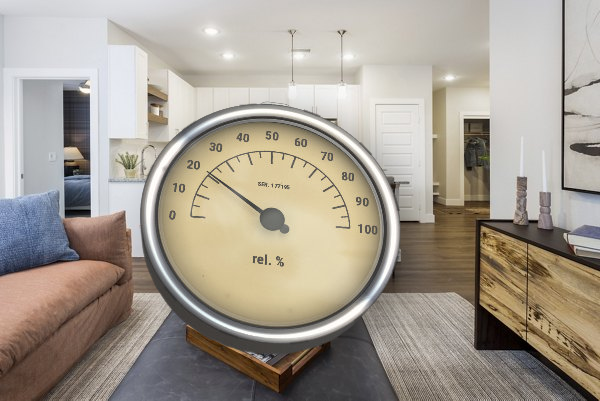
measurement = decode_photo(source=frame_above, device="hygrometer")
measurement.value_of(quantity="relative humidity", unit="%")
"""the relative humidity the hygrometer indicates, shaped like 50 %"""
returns 20 %
